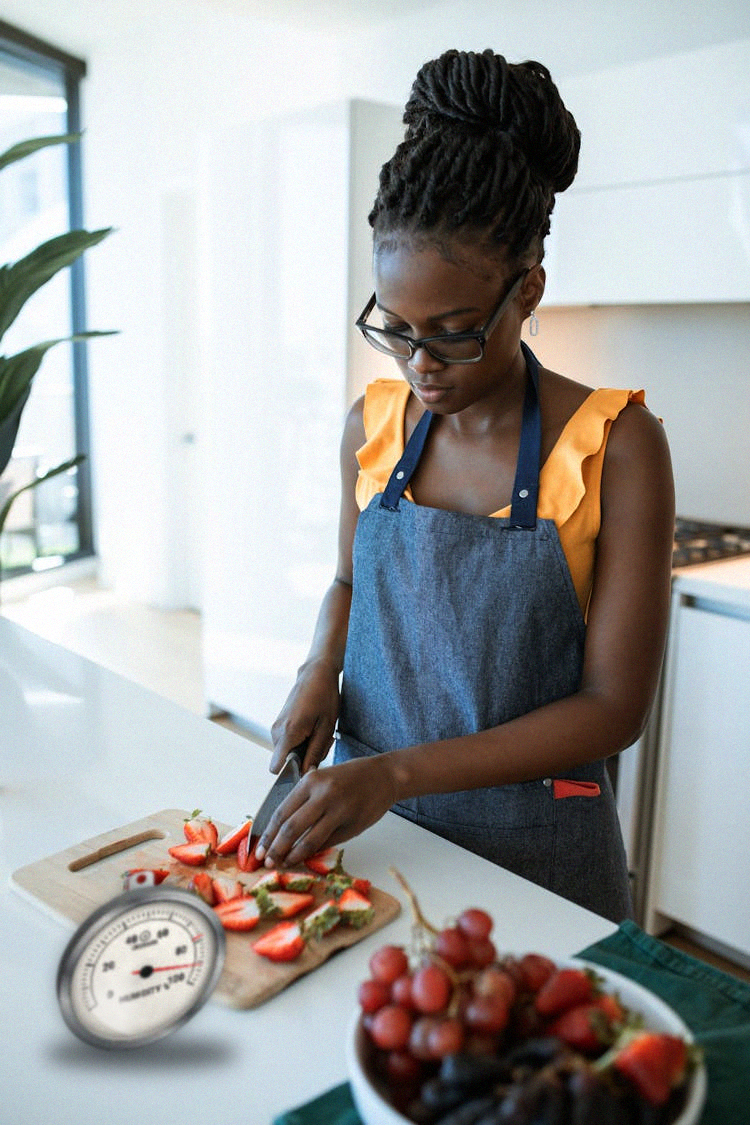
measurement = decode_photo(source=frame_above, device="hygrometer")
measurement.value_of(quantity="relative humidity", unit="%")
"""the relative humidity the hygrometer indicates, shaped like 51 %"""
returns 90 %
